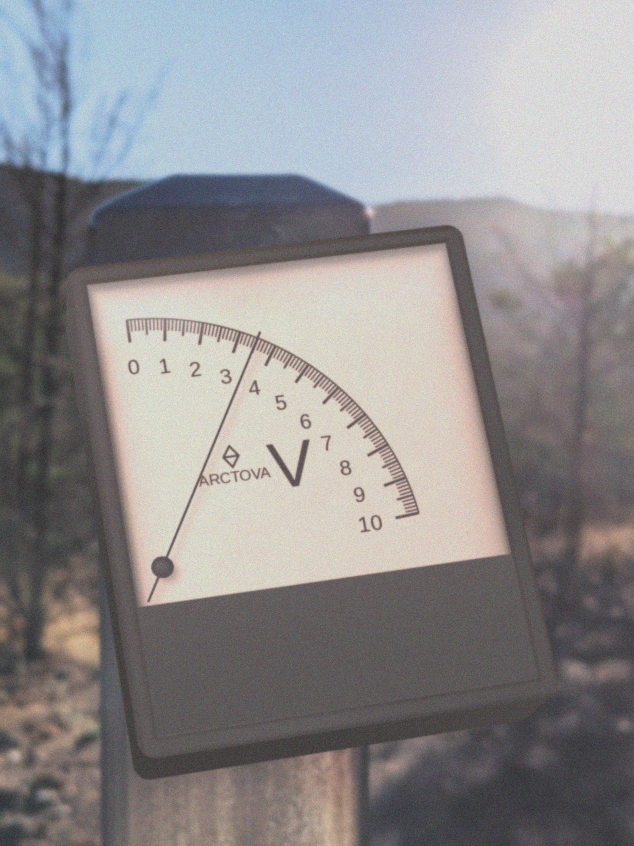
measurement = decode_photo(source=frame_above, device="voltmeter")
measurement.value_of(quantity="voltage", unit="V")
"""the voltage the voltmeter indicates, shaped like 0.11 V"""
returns 3.5 V
